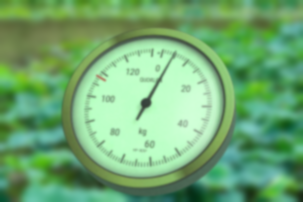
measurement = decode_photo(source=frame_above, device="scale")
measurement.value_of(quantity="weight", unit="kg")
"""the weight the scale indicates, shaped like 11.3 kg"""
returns 5 kg
